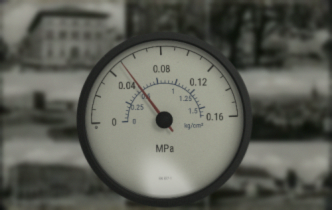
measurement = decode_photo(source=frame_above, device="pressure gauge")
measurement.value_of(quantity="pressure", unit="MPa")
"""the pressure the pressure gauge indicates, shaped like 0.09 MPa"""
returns 0.05 MPa
